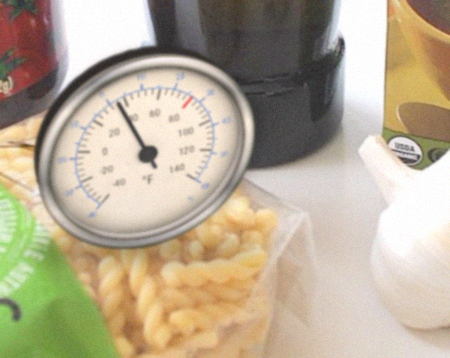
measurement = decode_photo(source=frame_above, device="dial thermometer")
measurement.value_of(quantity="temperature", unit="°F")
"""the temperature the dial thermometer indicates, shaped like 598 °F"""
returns 36 °F
